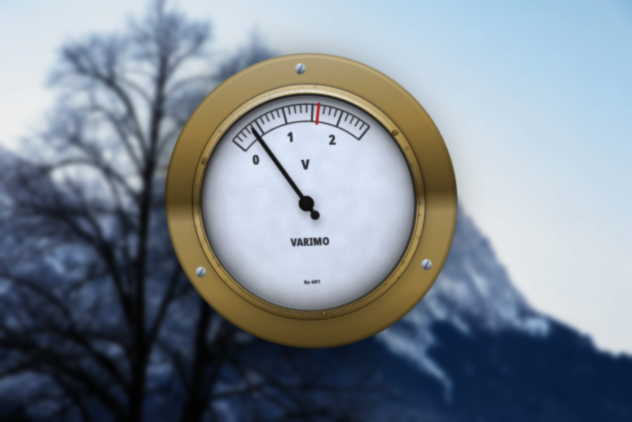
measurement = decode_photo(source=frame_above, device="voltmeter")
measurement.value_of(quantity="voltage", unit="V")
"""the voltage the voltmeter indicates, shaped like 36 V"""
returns 0.4 V
